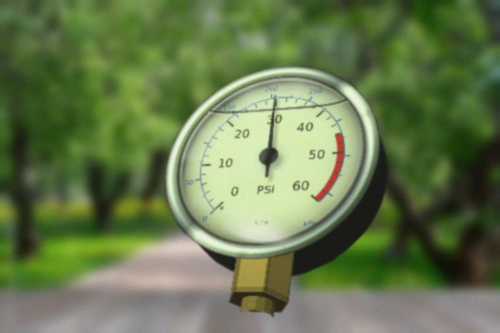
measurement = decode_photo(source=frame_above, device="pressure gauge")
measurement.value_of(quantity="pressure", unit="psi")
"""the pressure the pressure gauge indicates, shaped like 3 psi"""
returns 30 psi
